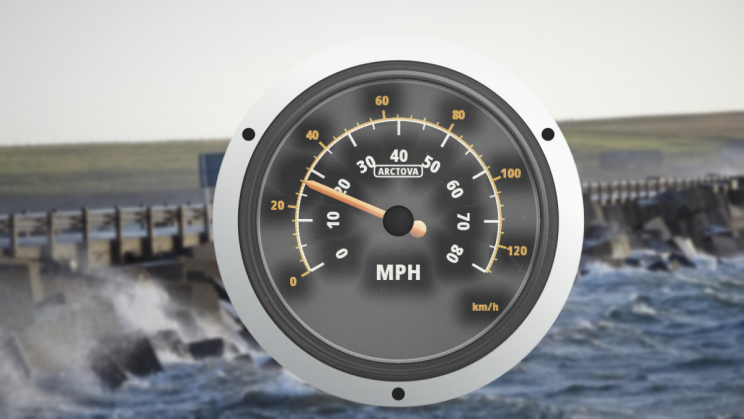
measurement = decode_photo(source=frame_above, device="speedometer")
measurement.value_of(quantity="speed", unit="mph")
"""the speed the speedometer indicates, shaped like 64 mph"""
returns 17.5 mph
